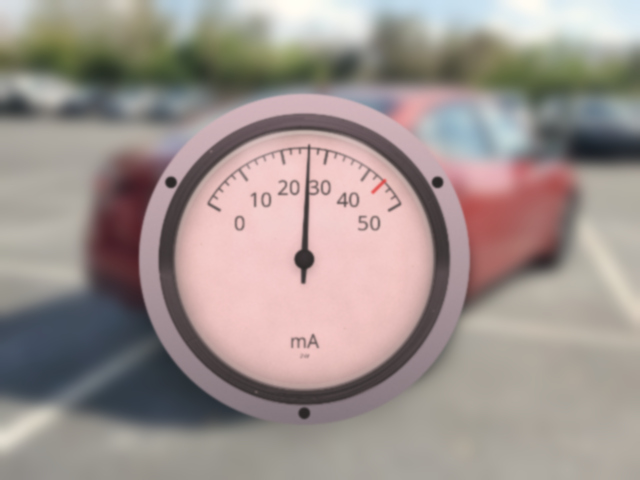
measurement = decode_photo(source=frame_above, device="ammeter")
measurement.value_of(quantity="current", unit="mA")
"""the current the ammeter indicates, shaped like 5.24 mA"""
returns 26 mA
